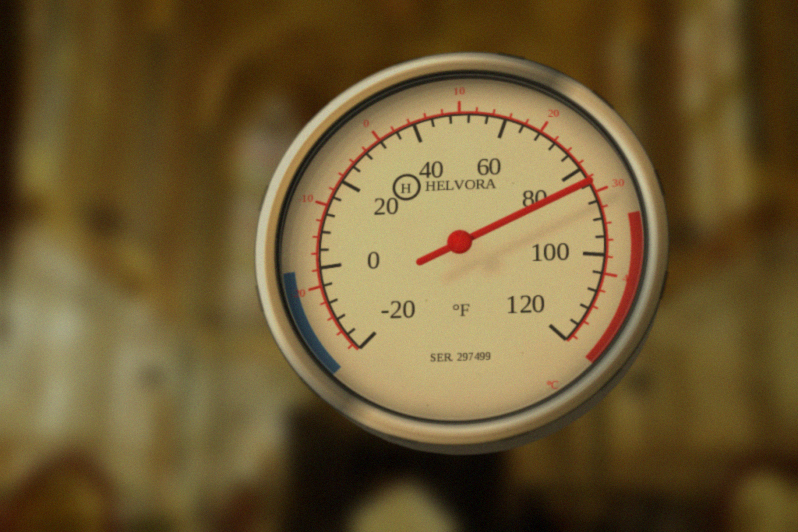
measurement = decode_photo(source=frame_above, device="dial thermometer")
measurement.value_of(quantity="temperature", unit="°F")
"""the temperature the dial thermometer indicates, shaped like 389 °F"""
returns 84 °F
